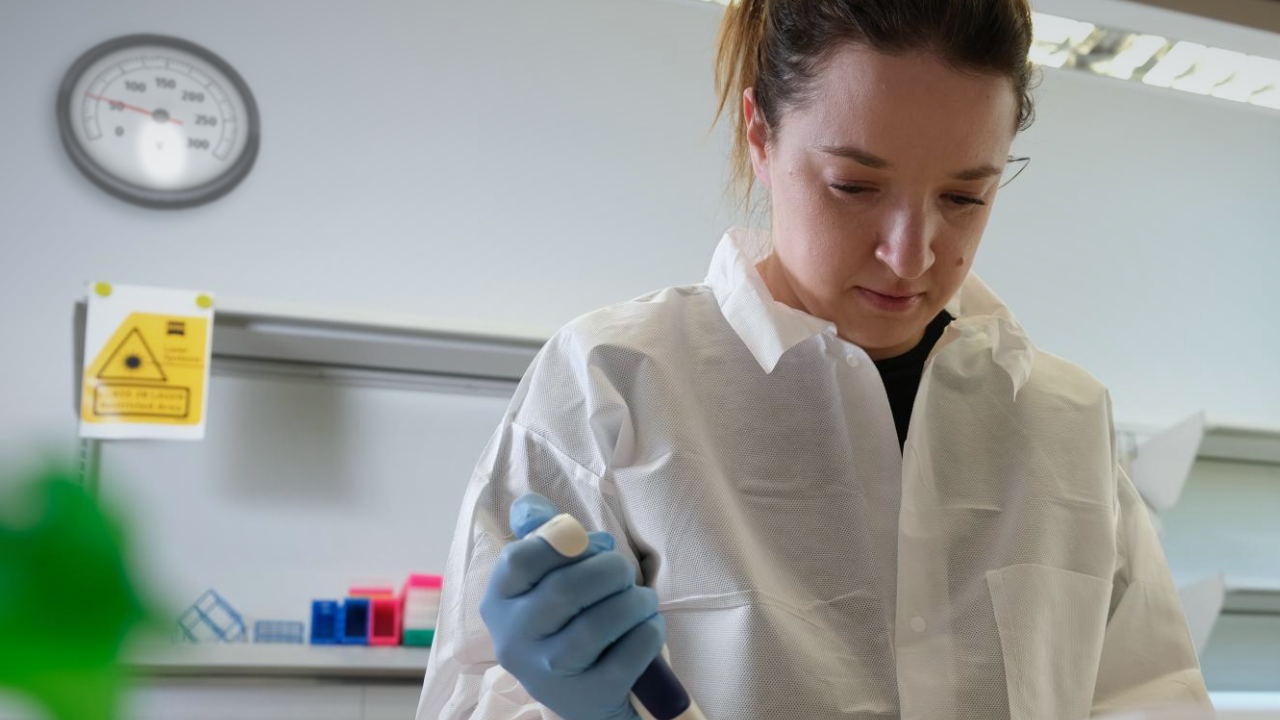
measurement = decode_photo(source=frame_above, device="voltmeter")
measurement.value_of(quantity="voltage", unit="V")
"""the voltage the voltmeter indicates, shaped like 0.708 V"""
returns 50 V
